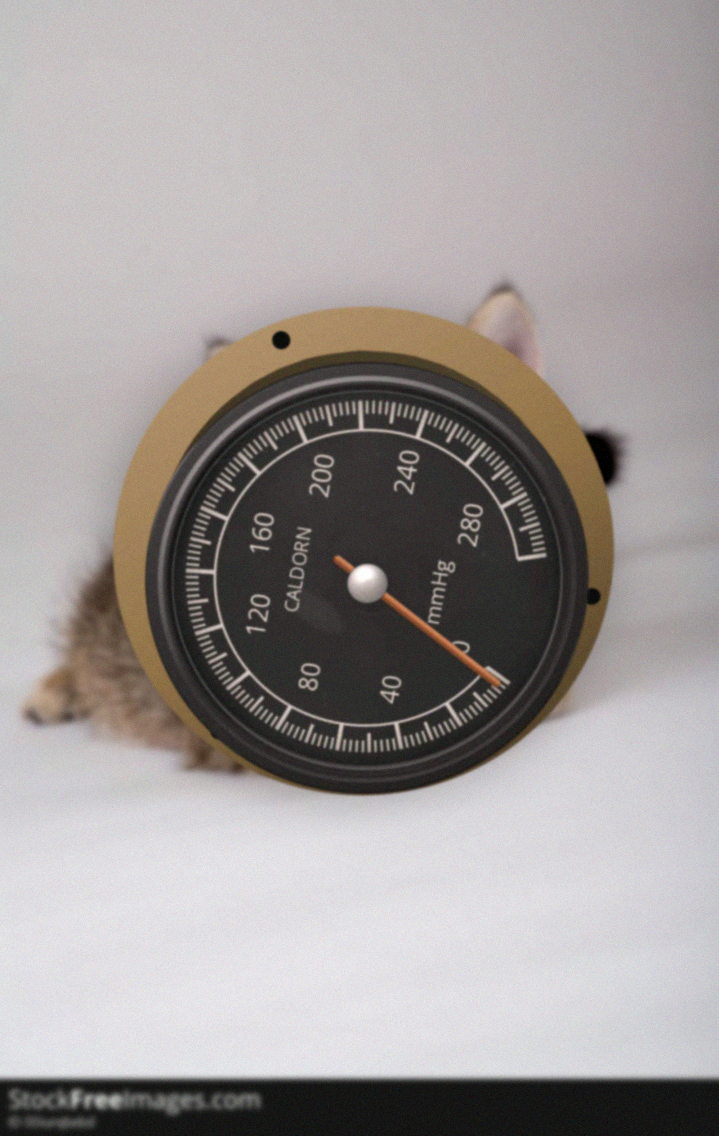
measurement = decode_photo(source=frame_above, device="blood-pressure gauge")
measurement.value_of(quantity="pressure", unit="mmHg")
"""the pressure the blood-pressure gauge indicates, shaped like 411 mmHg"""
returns 2 mmHg
